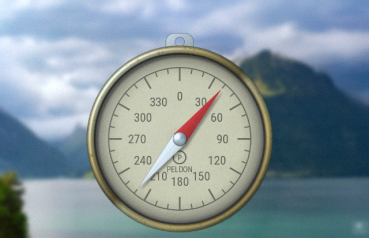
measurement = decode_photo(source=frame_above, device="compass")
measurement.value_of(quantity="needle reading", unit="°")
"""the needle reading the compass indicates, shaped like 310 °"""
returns 40 °
